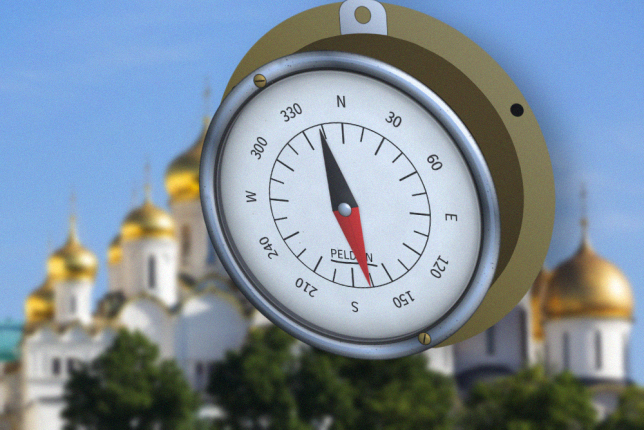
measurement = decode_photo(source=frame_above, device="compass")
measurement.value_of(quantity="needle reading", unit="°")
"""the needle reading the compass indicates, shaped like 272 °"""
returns 165 °
